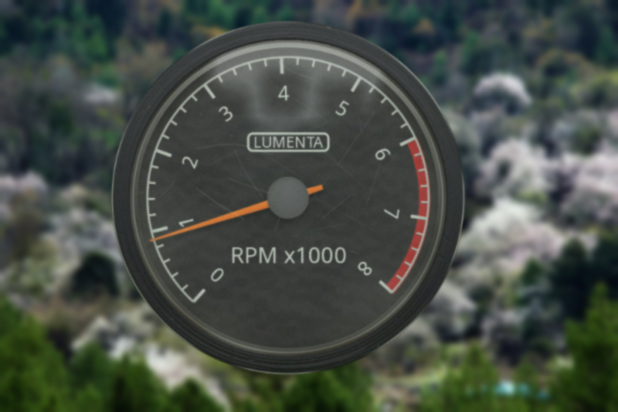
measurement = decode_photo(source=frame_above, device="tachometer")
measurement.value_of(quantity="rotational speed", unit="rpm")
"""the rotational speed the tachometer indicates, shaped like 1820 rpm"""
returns 900 rpm
